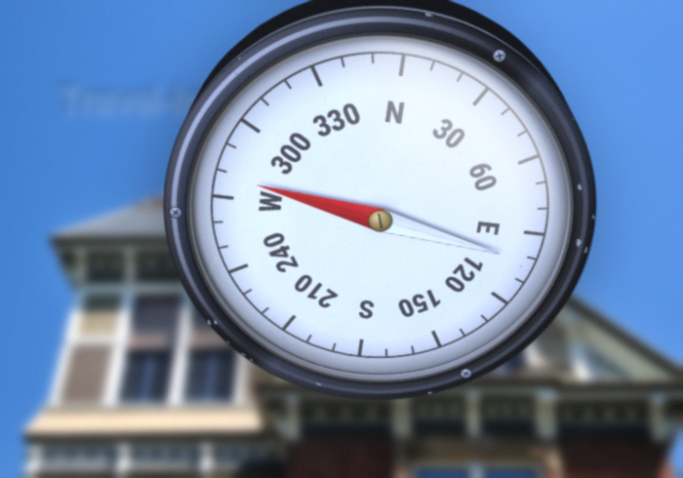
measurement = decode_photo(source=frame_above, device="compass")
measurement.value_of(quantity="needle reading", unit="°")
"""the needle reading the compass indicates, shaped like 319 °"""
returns 280 °
